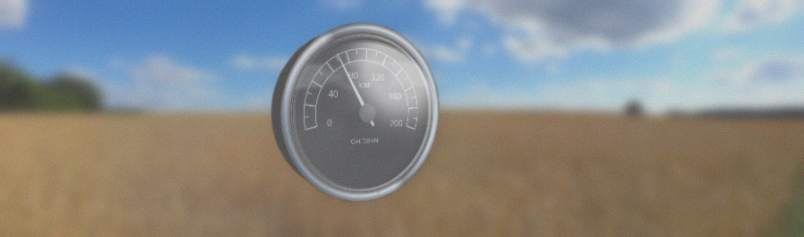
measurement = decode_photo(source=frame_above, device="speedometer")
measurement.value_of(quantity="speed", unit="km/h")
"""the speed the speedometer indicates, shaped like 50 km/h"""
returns 70 km/h
